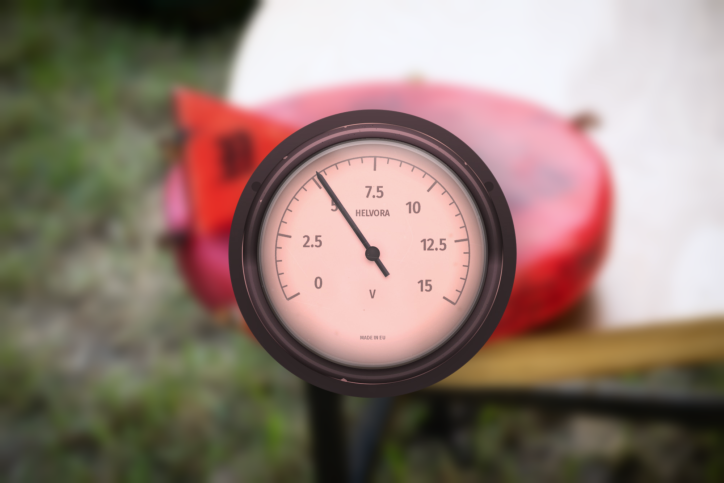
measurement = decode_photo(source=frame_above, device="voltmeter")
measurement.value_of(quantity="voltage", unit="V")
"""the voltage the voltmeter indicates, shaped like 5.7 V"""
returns 5.25 V
